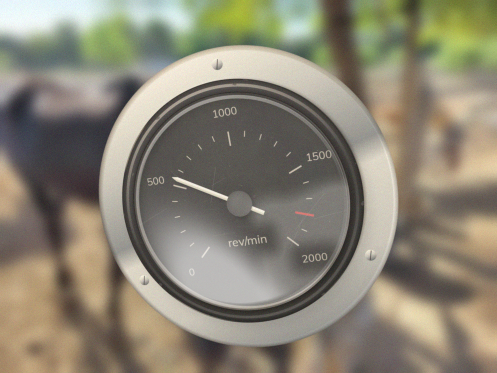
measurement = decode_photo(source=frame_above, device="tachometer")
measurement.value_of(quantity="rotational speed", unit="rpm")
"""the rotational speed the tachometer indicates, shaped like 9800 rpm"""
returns 550 rpm
